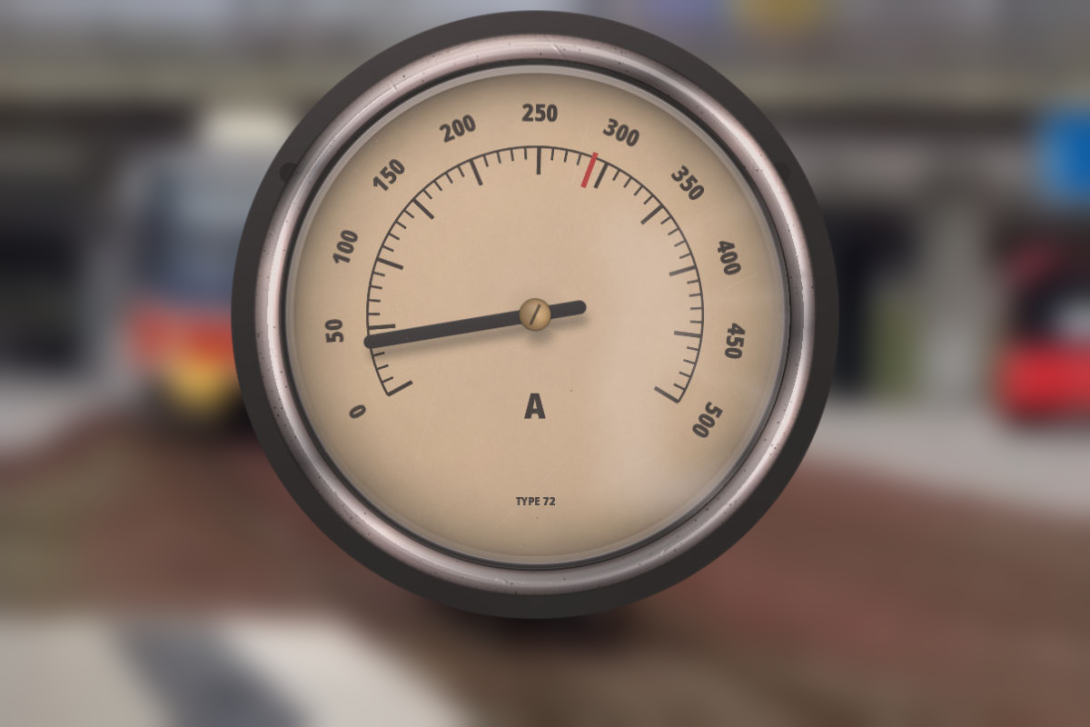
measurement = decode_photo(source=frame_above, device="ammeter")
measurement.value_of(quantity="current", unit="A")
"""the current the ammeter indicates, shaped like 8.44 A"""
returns 40 A
